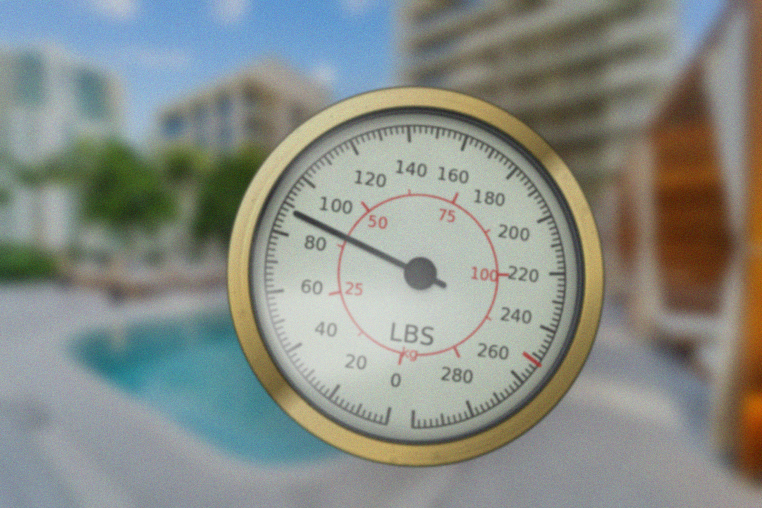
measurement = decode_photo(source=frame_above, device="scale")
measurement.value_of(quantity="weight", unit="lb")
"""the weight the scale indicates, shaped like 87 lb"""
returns 88 lb
